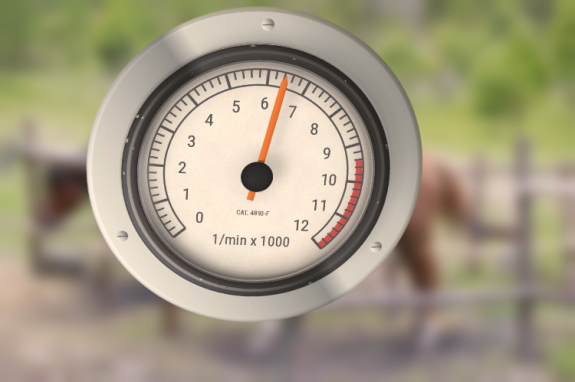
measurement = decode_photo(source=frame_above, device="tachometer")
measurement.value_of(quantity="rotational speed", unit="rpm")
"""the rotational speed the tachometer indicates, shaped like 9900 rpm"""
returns 6400 rpm
